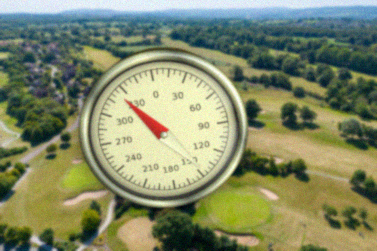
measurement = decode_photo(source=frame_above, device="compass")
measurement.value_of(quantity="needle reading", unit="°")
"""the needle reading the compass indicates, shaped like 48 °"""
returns 325 °
